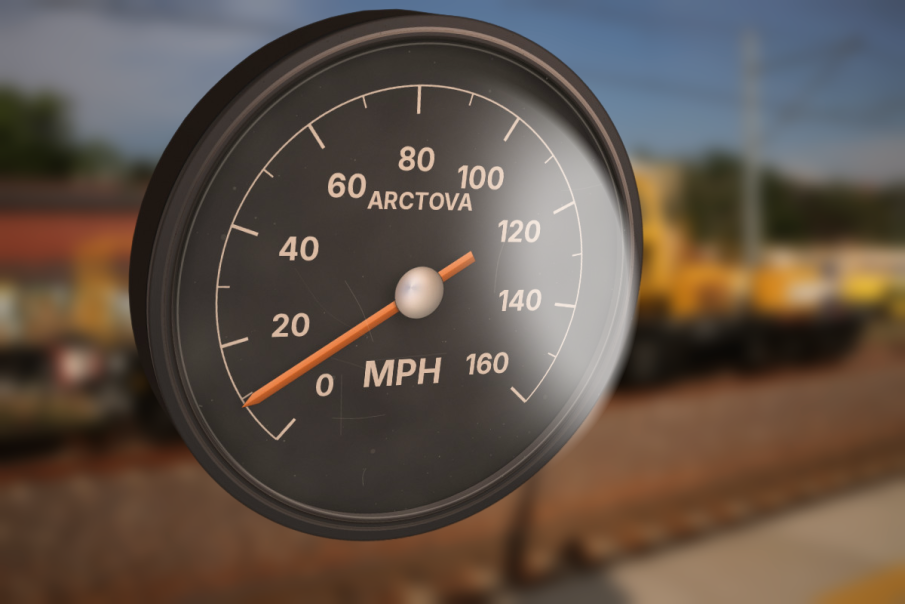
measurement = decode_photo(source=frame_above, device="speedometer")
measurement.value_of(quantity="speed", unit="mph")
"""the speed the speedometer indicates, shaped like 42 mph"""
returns 10 mph
